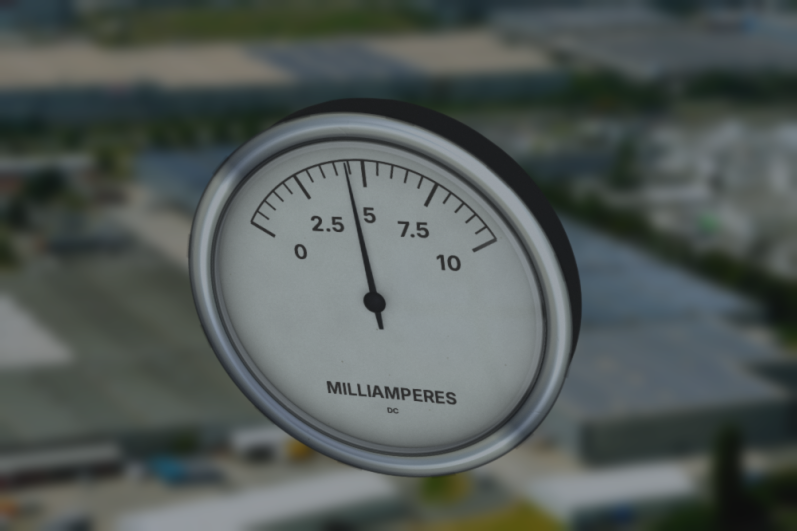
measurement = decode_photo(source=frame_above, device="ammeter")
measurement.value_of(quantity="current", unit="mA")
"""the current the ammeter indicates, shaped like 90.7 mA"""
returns 4.5 mA
